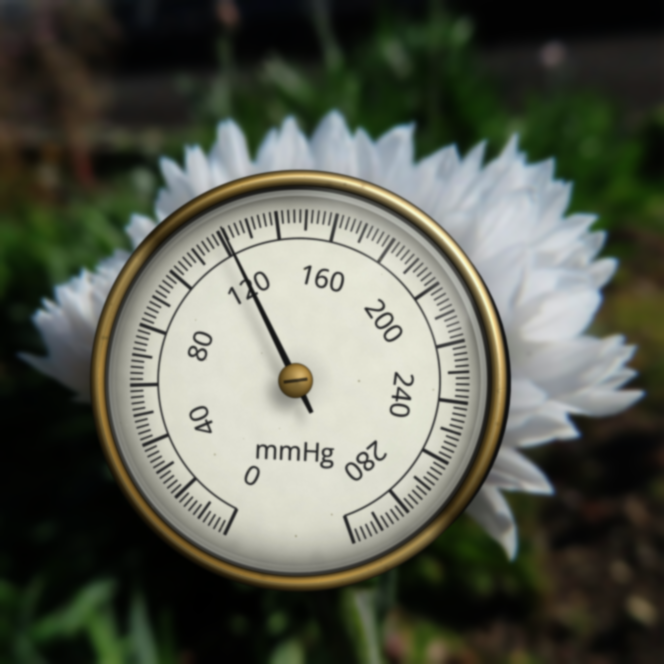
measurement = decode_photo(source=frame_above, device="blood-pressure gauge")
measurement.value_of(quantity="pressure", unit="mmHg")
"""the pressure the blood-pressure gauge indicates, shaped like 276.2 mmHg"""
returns 122 mmHg
